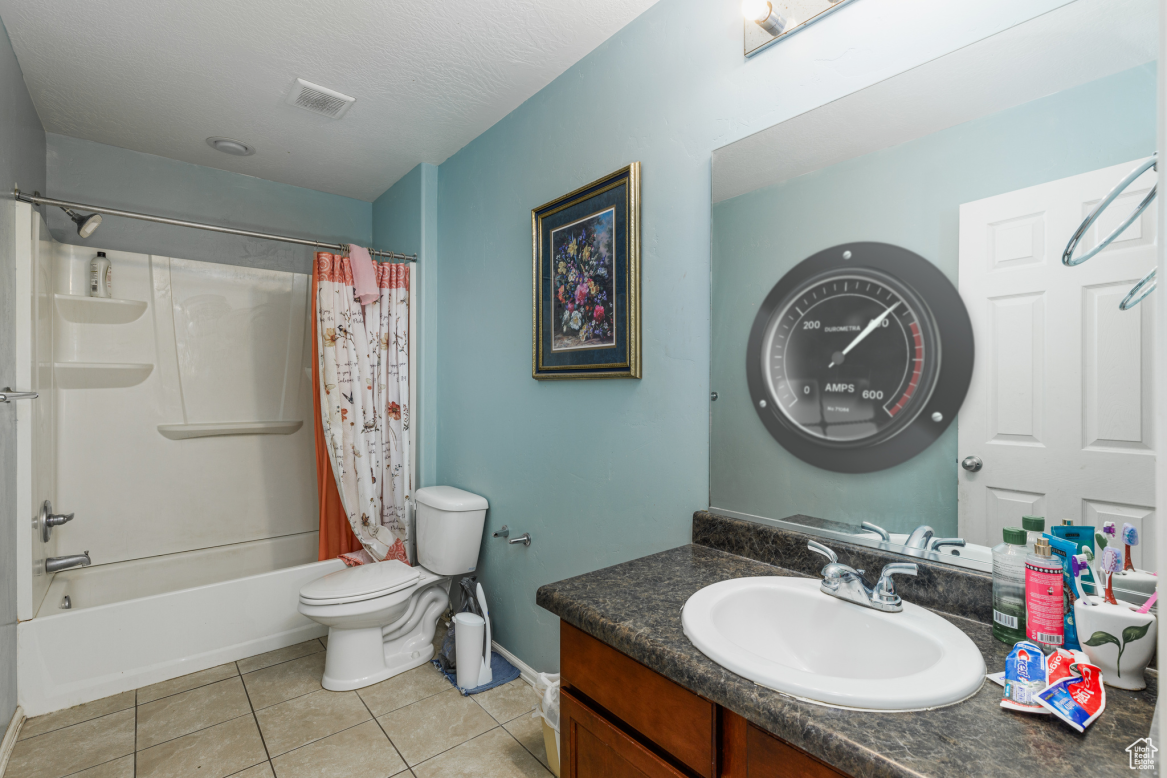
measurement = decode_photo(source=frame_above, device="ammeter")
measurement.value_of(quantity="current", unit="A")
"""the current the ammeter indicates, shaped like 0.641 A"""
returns 400 A
